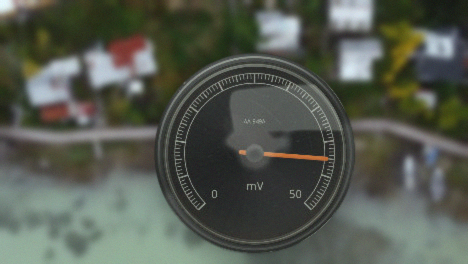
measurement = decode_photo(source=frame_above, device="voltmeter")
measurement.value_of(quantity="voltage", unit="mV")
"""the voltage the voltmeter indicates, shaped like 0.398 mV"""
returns 42.5 mV
